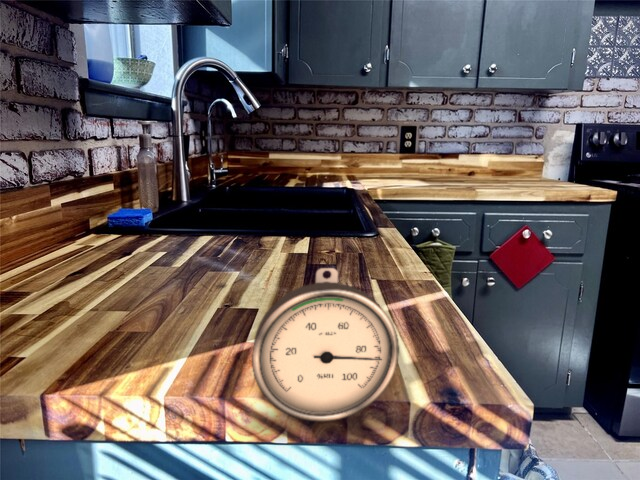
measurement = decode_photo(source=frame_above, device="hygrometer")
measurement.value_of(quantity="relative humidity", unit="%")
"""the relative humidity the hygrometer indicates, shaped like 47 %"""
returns 85 %
